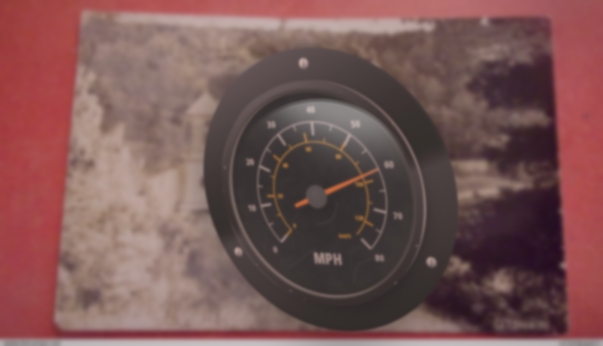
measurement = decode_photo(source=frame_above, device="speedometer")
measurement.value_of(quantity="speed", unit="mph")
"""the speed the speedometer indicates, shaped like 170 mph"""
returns 60 mph
